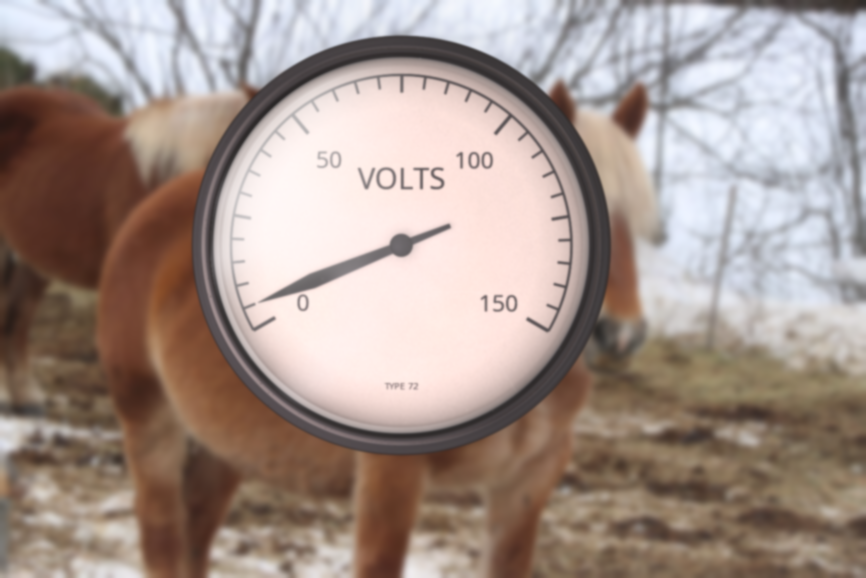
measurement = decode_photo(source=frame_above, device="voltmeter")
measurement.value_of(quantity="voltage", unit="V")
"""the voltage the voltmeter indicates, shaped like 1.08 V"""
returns 5 V
